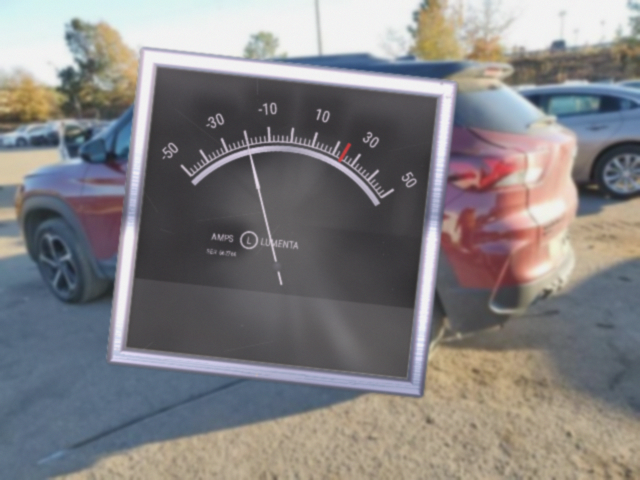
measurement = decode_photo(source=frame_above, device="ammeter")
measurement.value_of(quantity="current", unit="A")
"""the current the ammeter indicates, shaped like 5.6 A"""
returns -20 A
